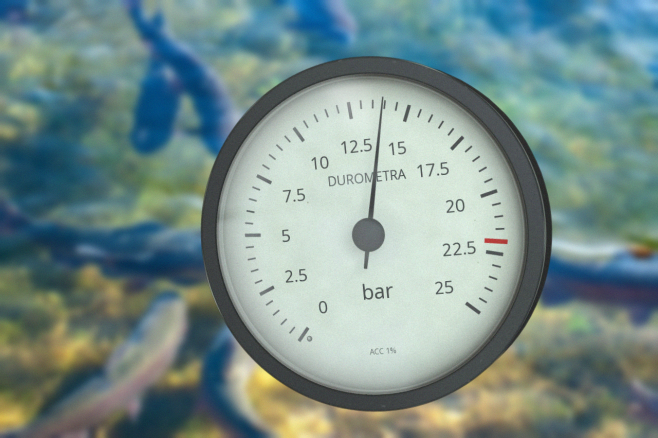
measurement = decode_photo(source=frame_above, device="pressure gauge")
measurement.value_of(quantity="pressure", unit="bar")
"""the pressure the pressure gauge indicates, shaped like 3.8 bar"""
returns 14 bar
